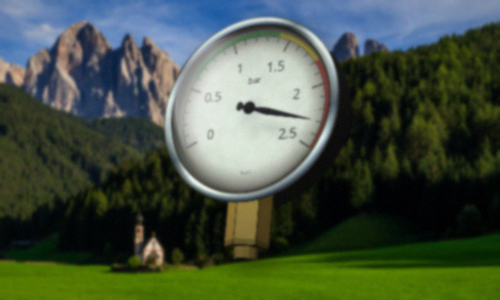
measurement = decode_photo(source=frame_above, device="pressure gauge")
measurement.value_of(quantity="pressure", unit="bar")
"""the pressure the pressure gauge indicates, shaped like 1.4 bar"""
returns 2.3 bar
